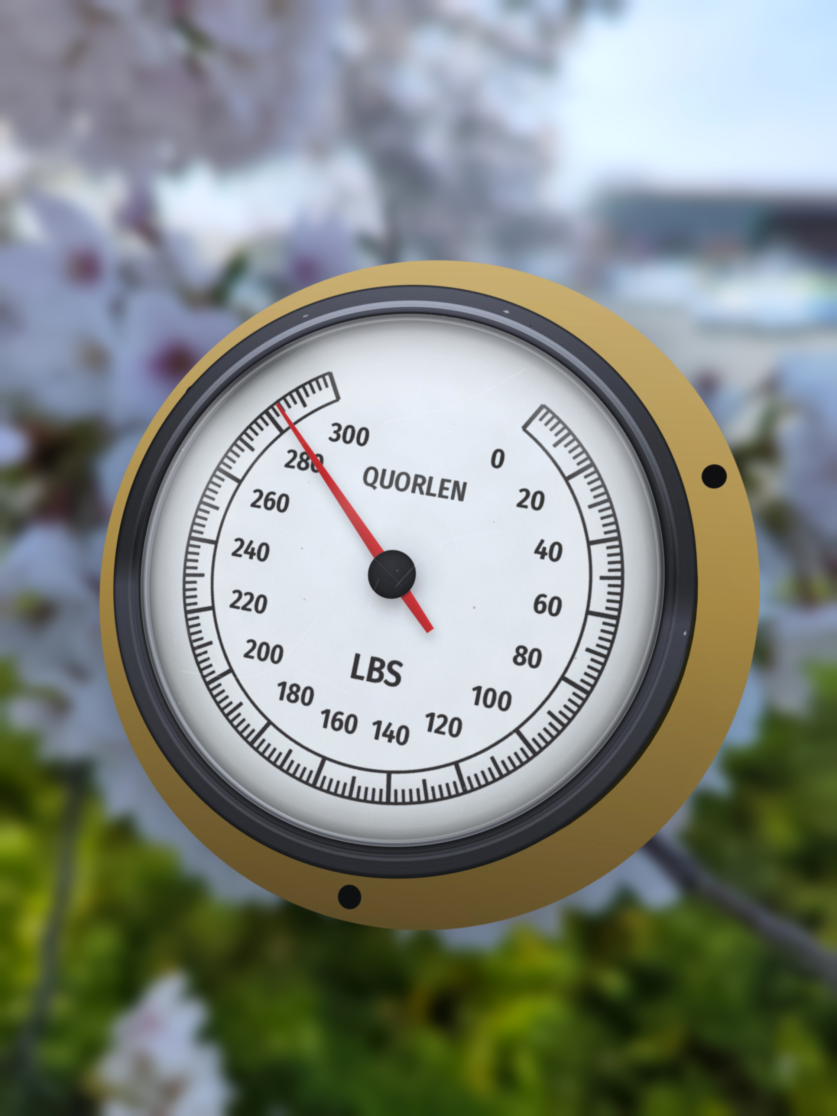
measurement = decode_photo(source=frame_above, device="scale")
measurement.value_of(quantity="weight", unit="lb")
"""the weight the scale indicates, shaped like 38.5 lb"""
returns 284 lb
